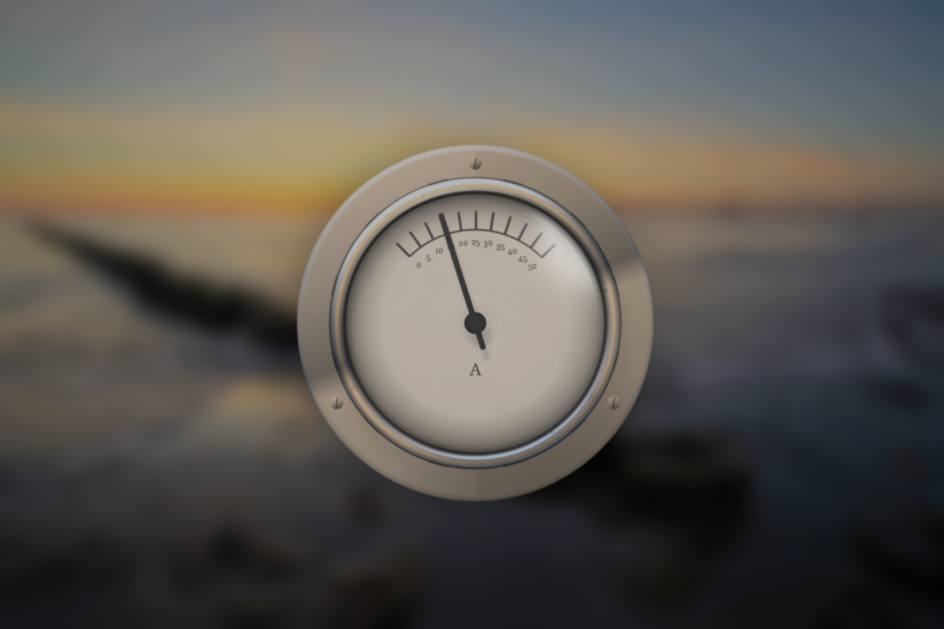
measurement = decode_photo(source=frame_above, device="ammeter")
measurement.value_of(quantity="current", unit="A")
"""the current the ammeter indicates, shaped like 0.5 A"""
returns 15 A
